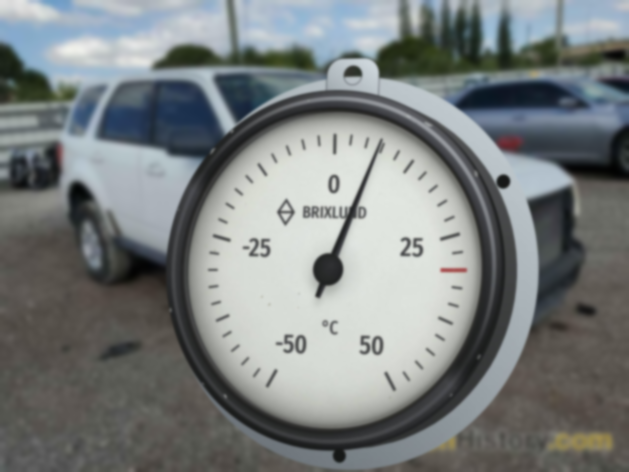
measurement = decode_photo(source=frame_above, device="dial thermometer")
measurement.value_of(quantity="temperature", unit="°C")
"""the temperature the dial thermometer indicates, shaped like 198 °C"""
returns 7.5 °C
